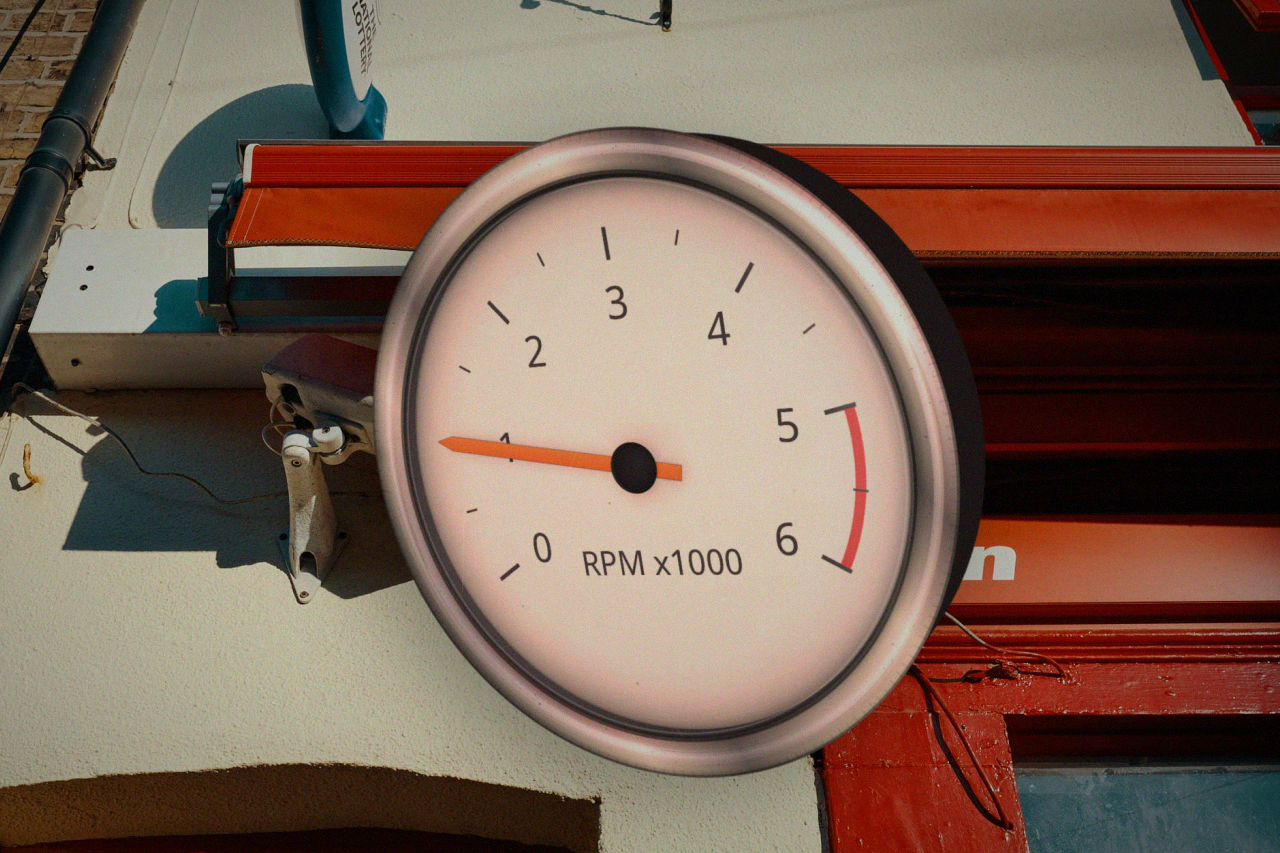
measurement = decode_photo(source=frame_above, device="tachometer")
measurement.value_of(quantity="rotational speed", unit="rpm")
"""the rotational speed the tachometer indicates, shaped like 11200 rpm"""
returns 1000 rpm
